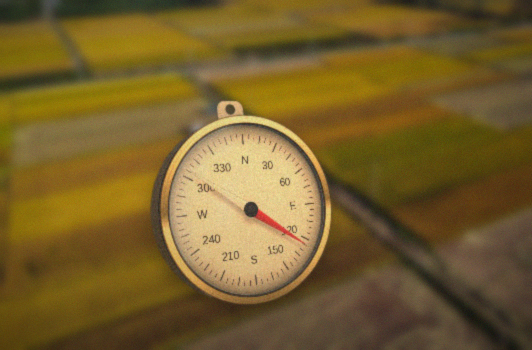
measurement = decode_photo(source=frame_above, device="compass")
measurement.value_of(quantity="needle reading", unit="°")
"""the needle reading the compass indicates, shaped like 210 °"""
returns 125 °
